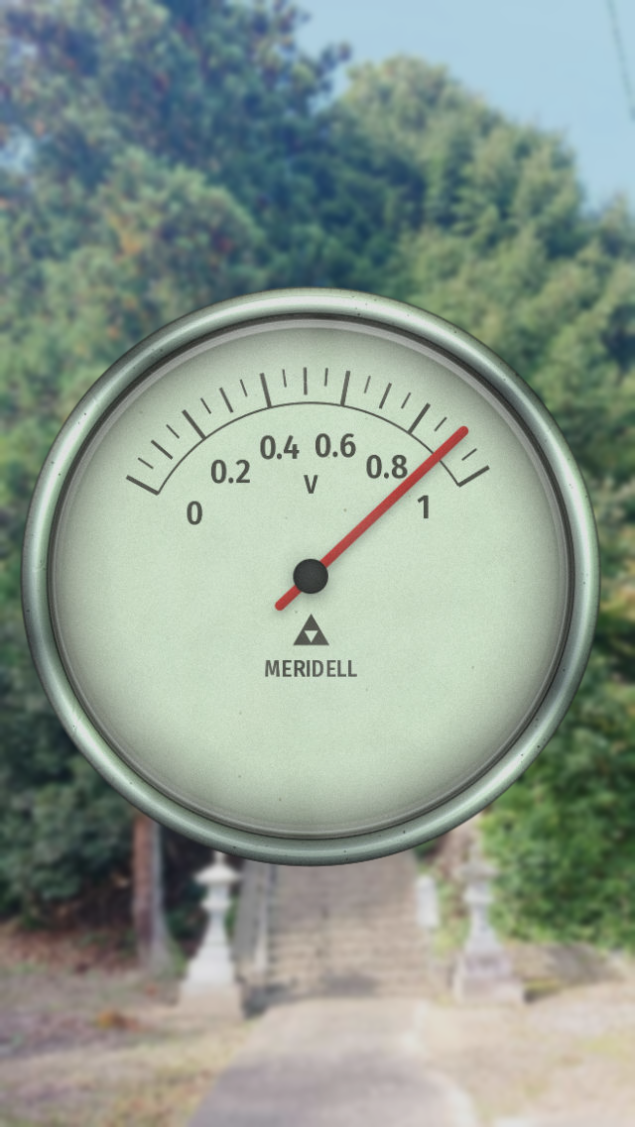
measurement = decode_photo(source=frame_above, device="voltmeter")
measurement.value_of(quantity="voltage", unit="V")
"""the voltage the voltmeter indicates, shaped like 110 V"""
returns 0.9 V
